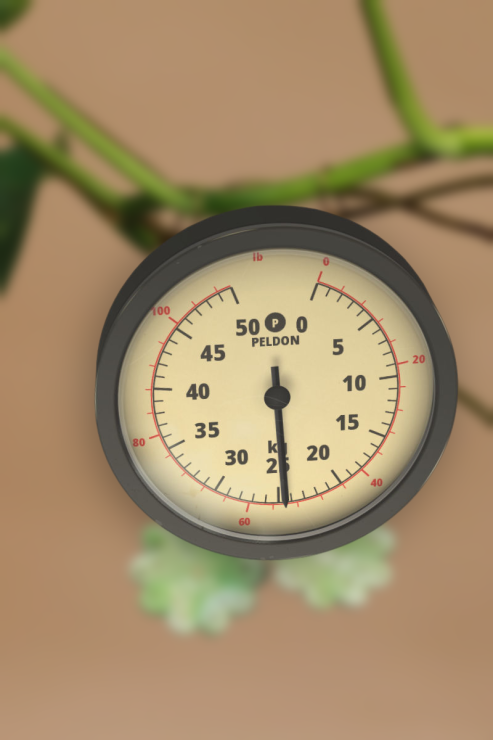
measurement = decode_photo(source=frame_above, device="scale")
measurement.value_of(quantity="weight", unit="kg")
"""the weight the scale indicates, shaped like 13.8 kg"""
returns 24.5 kg
